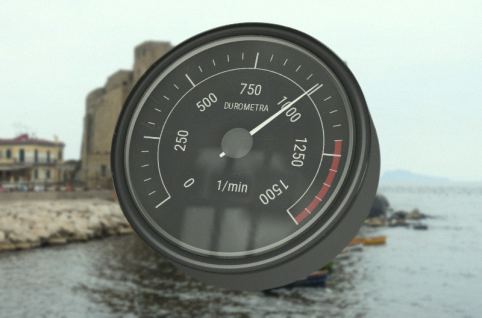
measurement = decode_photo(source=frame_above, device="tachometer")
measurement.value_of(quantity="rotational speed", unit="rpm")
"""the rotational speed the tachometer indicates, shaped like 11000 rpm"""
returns 1000 rpm
